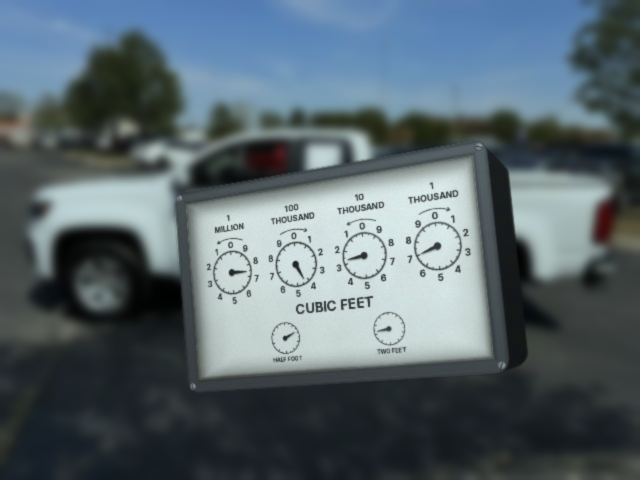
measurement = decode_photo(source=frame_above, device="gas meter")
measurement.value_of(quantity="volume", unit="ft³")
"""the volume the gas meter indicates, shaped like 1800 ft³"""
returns 742700 ft³
